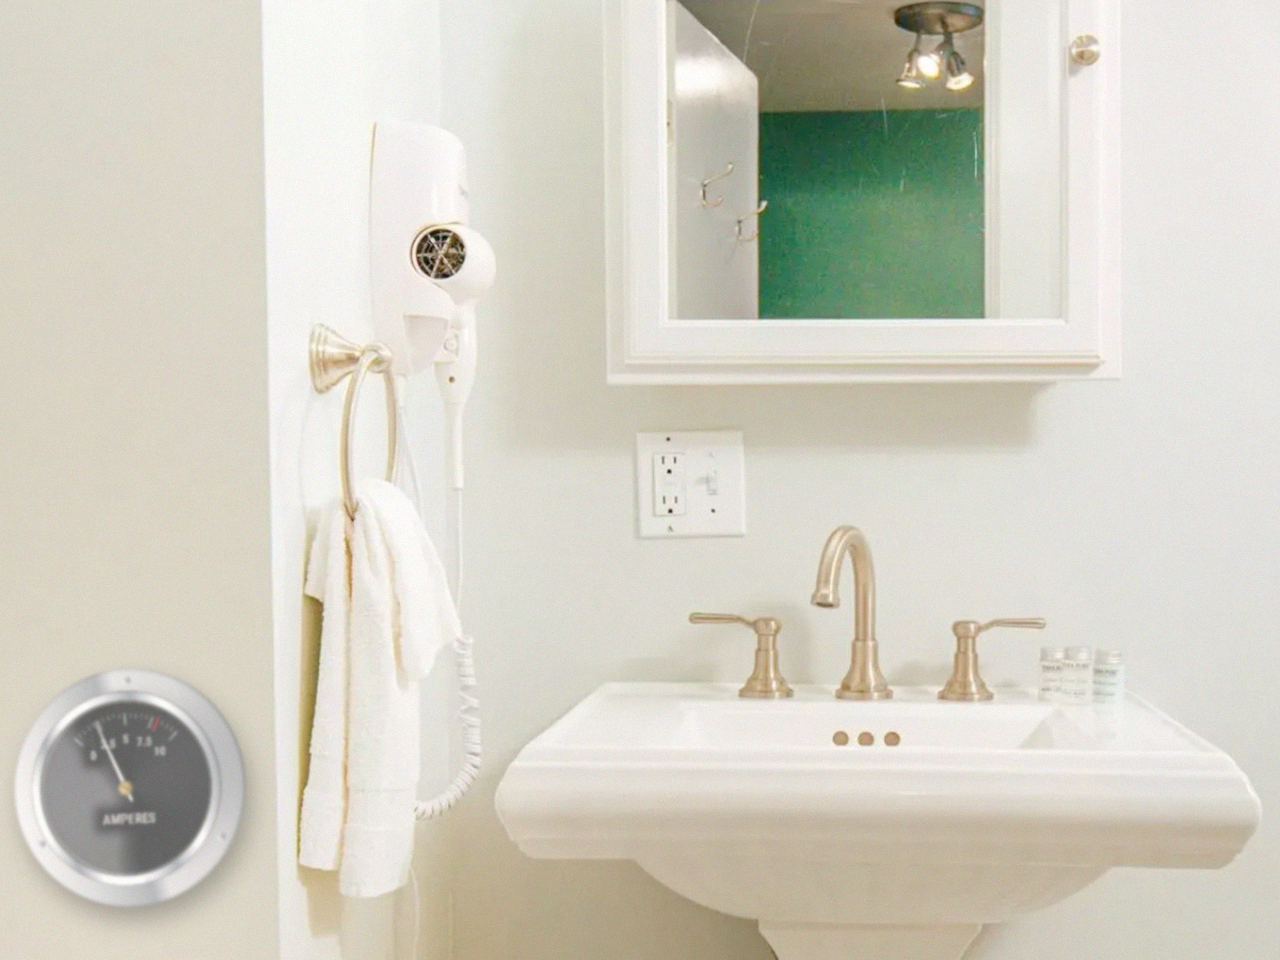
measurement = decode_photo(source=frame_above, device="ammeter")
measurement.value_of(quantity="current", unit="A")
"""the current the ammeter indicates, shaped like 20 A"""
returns 2.5 A
